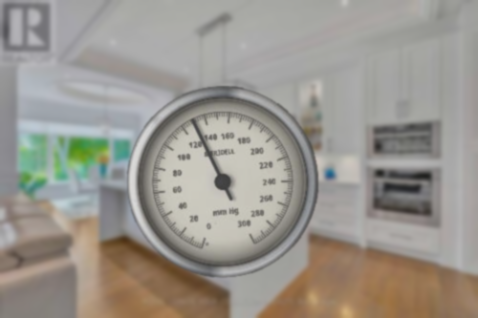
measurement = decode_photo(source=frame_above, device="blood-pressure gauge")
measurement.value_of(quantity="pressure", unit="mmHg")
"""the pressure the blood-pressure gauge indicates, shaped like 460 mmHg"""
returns 130 mmHg
